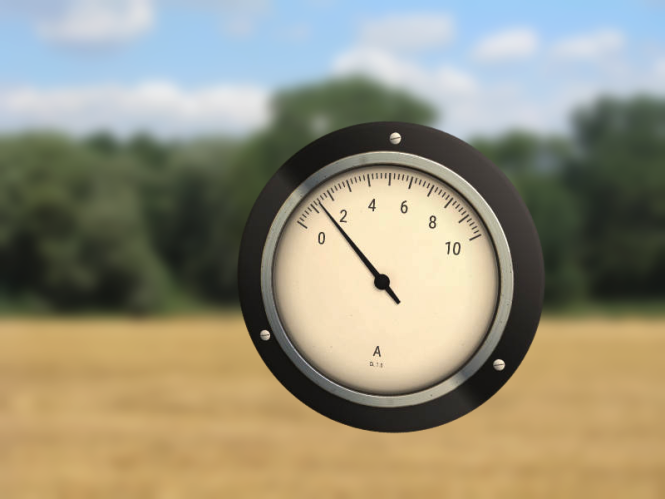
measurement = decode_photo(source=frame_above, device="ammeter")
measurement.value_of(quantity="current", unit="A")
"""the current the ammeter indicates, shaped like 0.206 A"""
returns 1.4 A
